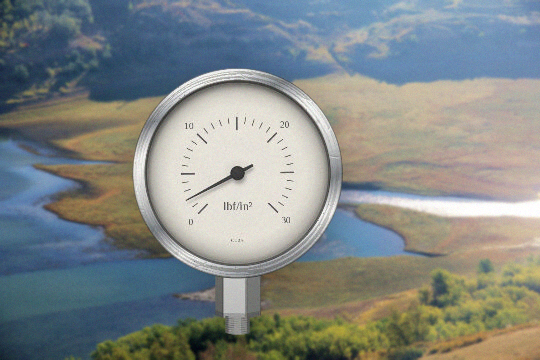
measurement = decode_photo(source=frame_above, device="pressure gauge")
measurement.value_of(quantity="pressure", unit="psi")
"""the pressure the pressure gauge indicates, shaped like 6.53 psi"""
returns 2 psi
